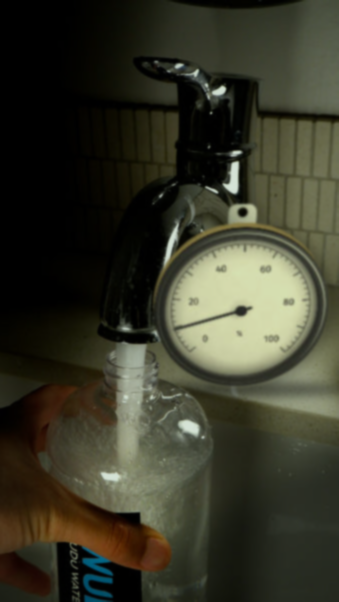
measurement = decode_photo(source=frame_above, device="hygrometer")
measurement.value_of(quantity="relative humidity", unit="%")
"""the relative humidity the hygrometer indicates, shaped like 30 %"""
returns 10 %
